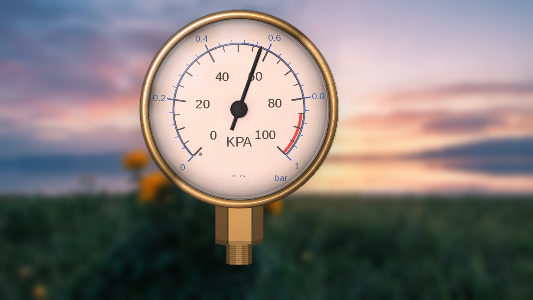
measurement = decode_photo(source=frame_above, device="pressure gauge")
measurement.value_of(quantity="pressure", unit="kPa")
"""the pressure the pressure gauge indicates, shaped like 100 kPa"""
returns 57.5 kPa
